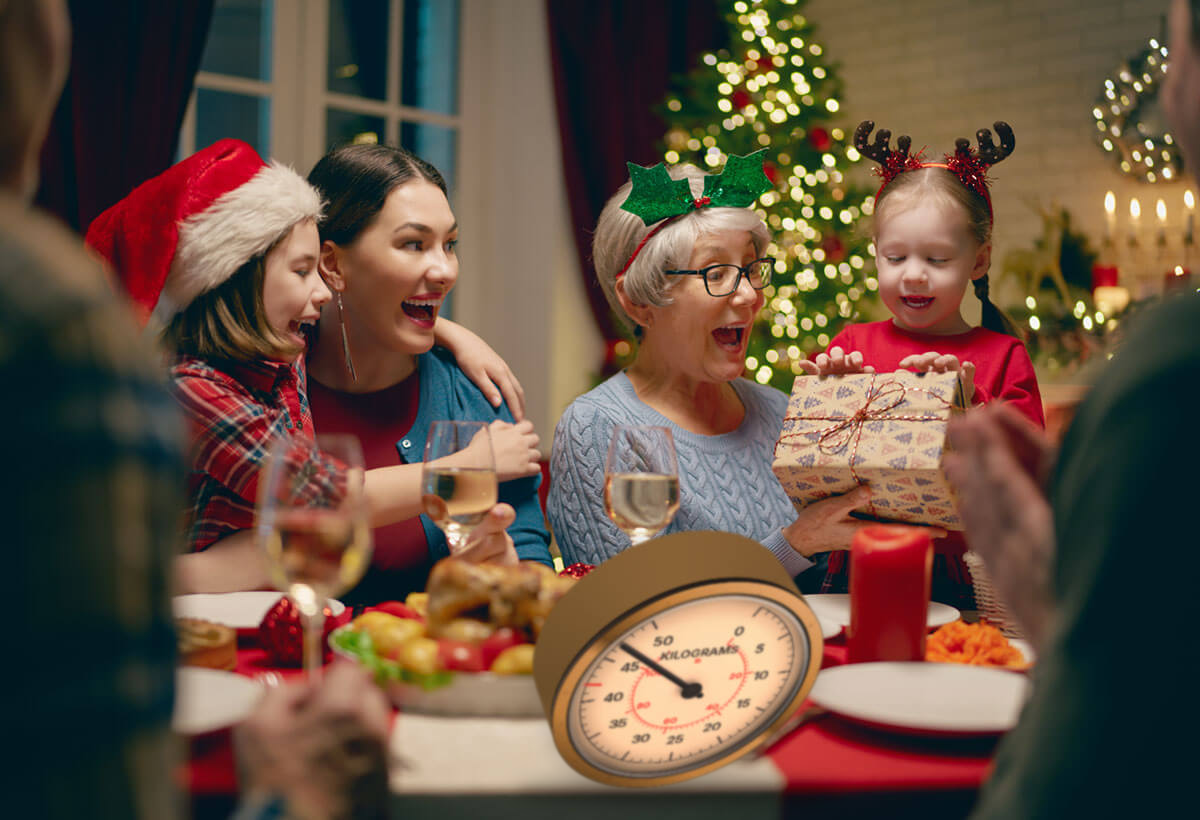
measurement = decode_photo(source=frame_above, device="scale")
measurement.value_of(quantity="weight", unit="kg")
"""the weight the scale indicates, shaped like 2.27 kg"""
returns 47 kg
